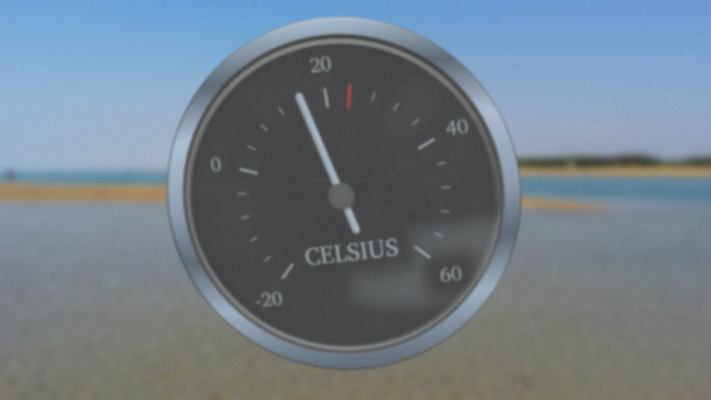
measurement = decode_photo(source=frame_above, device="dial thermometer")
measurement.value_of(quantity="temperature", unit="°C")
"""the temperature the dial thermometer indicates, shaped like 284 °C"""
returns 16 °C
